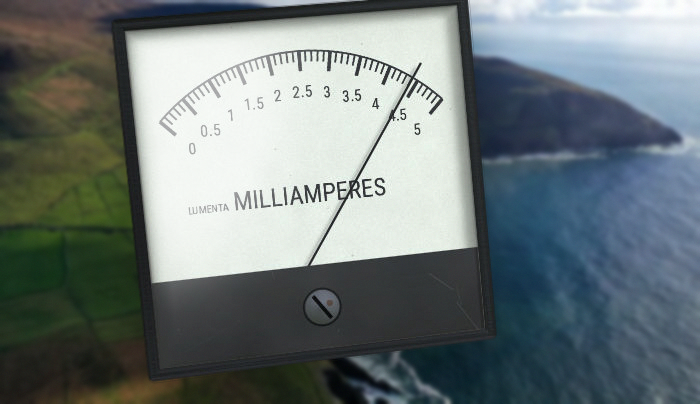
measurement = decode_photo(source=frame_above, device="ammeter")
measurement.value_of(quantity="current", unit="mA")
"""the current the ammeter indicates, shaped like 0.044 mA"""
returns 4.4 mA
